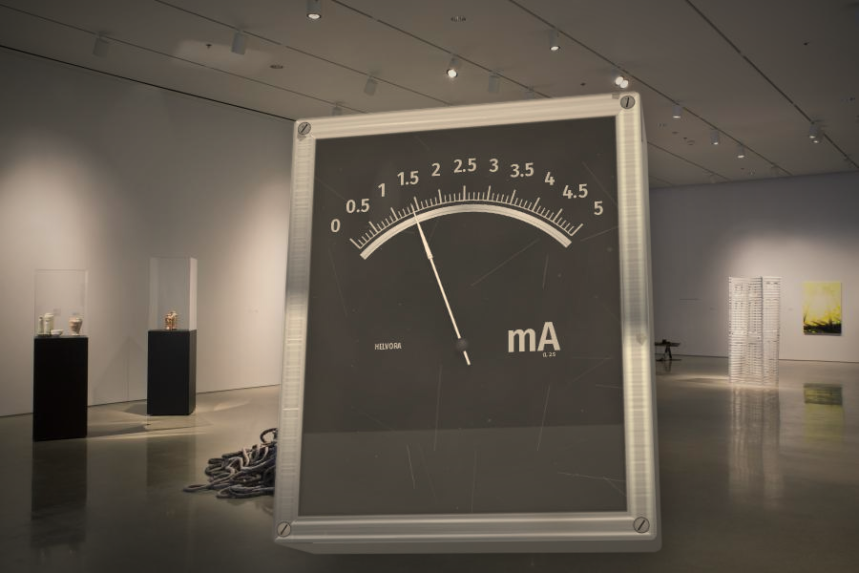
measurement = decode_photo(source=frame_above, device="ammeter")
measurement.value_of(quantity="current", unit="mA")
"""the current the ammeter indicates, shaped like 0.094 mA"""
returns 1.4 mA
